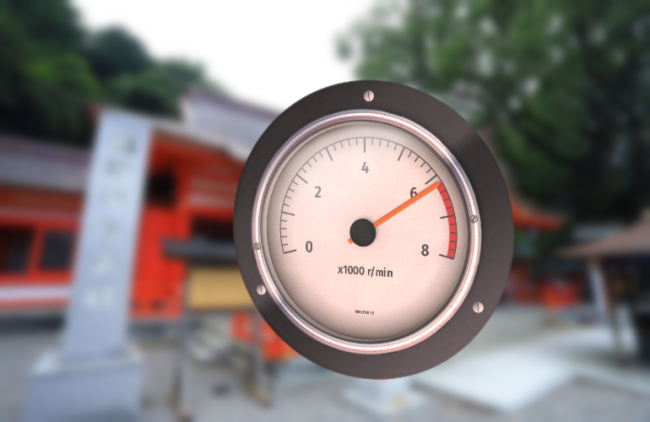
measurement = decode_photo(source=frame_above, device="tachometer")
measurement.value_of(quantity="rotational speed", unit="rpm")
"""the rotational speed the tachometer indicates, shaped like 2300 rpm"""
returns 6200 rpm
